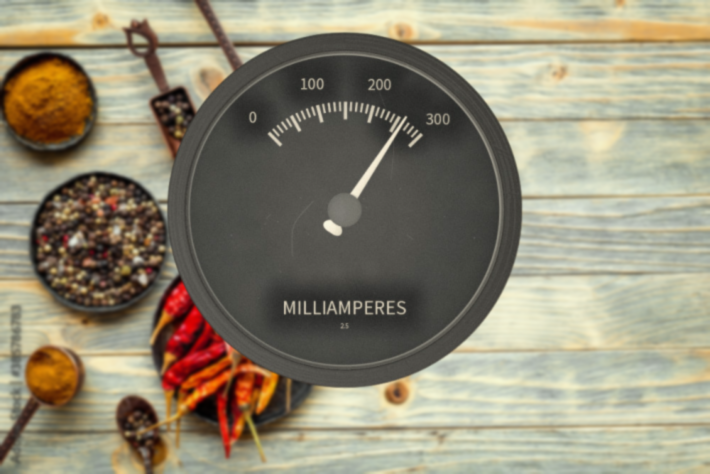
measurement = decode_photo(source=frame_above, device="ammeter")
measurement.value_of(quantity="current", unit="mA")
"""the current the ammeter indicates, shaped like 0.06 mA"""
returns 260 mA
